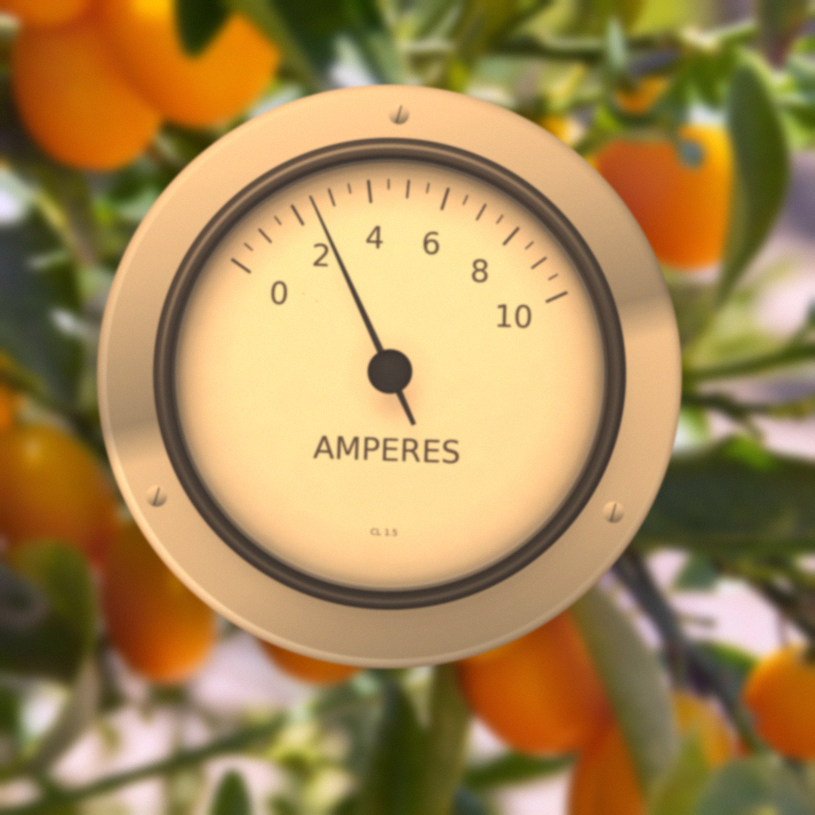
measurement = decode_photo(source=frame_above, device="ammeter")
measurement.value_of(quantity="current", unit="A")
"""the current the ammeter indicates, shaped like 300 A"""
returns 2.5 A
